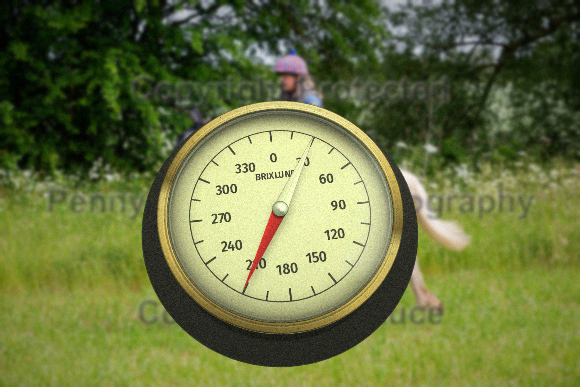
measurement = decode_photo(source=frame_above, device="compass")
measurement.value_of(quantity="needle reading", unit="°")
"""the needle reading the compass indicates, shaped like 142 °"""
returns 210 °
